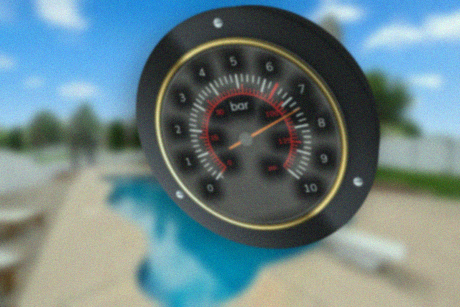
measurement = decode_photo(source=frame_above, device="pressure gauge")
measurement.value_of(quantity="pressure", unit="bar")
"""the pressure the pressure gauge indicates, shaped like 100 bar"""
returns 7.4 bar
